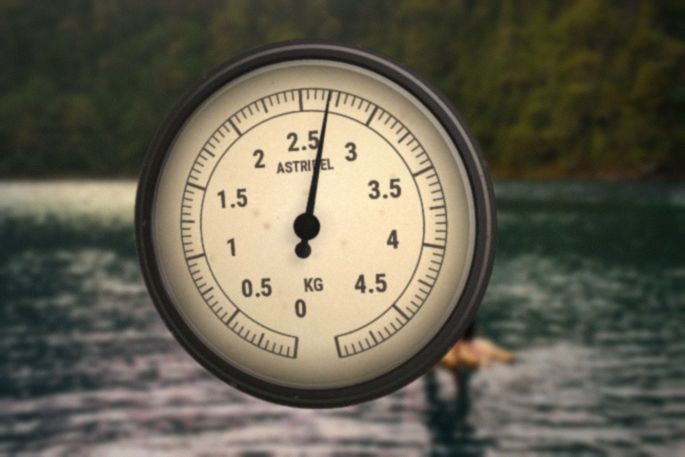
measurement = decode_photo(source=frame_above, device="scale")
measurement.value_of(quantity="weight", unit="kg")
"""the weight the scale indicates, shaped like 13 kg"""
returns 2.7 kg
